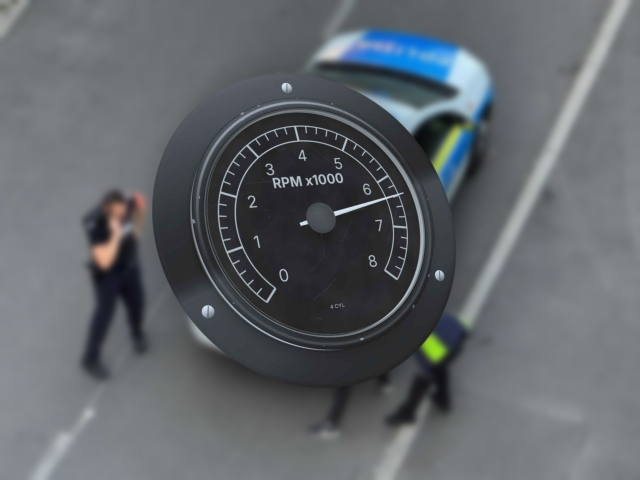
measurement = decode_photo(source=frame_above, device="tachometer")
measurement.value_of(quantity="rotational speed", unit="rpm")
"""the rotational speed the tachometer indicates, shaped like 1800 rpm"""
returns 6400 rpm
